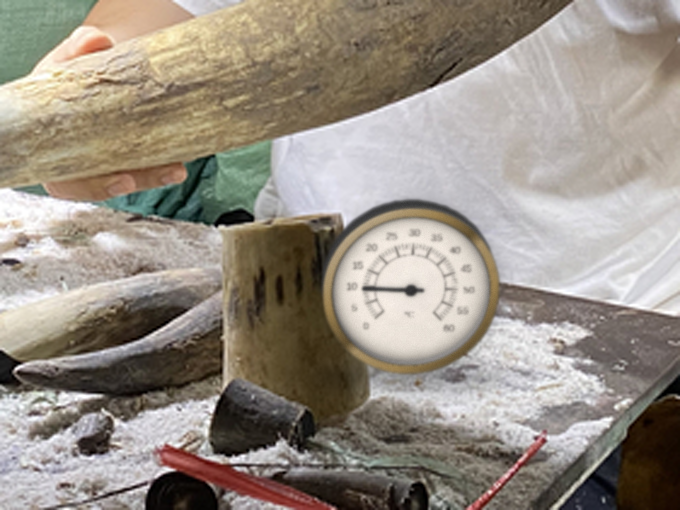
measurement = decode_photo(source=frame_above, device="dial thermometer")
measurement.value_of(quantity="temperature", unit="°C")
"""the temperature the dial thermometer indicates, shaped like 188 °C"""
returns 10 °C
